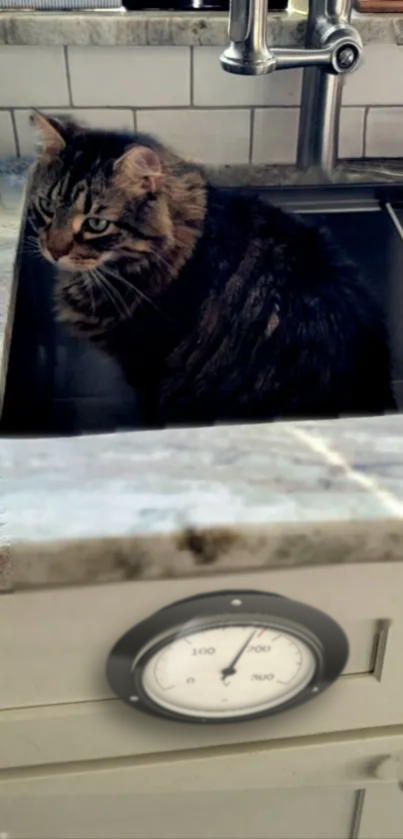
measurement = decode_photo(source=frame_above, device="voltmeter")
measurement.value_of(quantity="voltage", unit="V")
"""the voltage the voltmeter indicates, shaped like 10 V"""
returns 170 V
